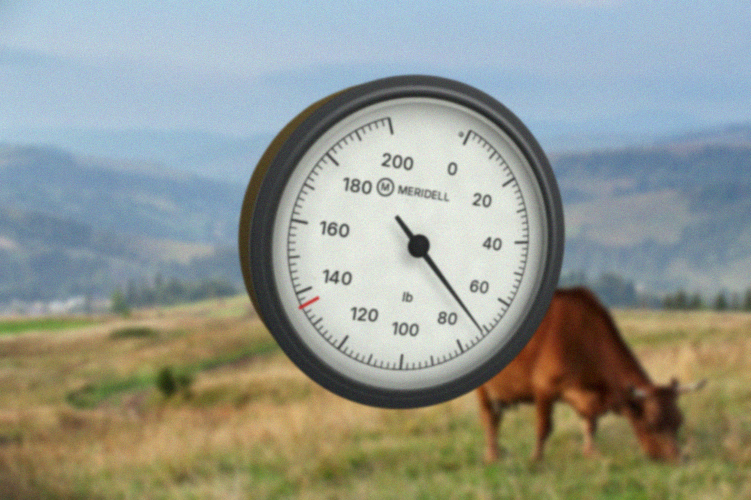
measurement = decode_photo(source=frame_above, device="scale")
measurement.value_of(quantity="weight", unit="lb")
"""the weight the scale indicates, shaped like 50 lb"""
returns 72 lb
